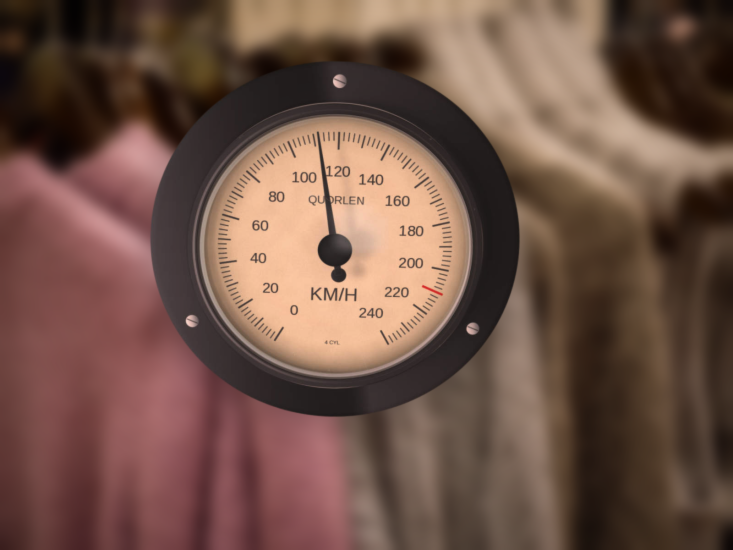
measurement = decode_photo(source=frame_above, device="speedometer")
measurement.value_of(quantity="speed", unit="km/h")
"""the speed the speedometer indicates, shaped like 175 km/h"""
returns 112 km/h
